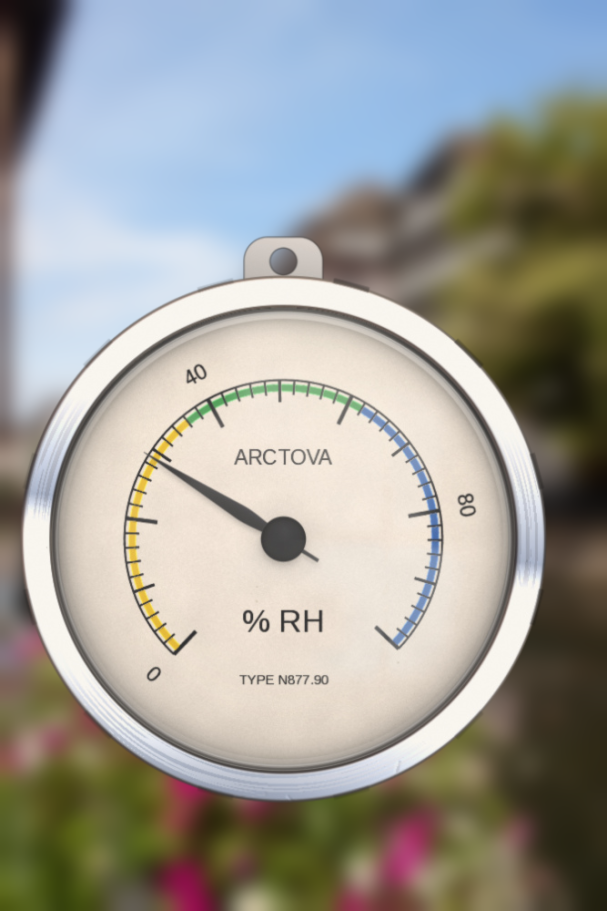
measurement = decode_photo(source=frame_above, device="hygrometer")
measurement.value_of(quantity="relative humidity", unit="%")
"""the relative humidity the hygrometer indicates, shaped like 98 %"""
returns 29 %
